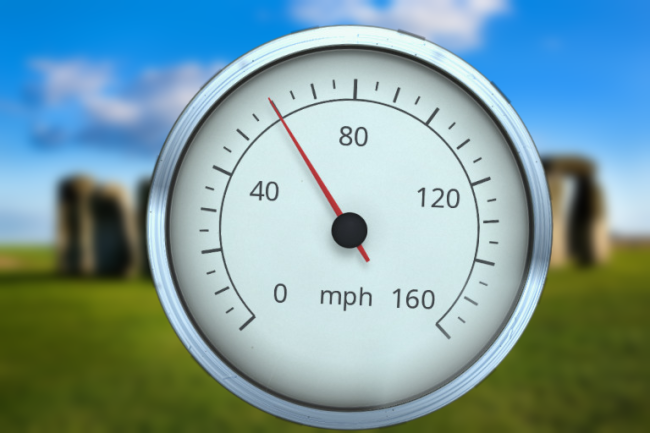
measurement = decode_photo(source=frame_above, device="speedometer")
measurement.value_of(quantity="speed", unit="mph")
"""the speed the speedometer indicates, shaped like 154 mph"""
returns 60 mph
